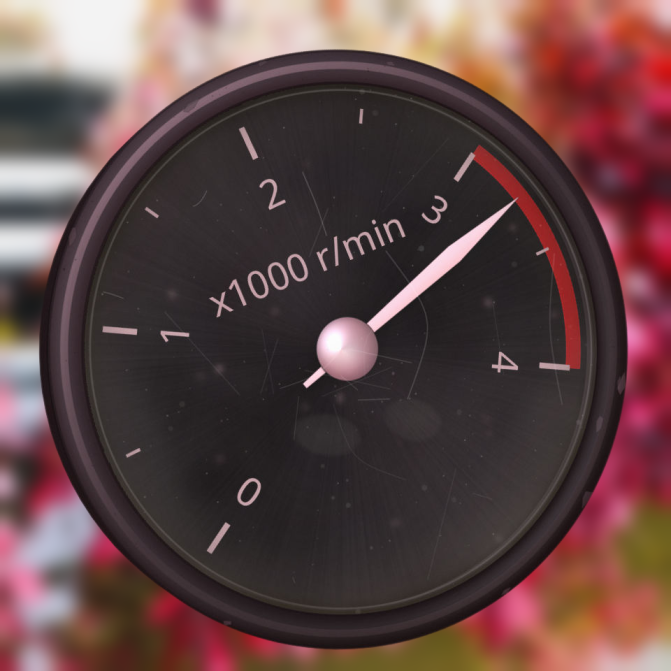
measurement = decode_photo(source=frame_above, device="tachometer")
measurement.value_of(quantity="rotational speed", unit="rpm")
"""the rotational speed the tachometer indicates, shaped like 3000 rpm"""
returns 3250 rpm
